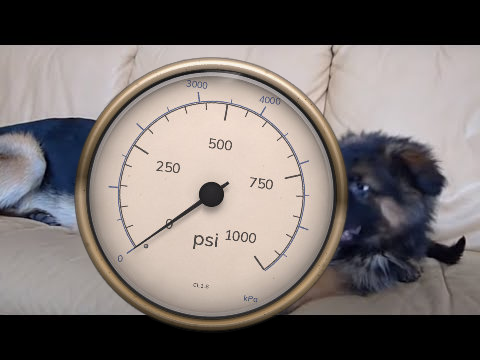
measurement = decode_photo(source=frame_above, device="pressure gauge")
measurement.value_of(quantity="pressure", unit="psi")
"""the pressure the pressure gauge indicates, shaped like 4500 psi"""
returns 0 psi
